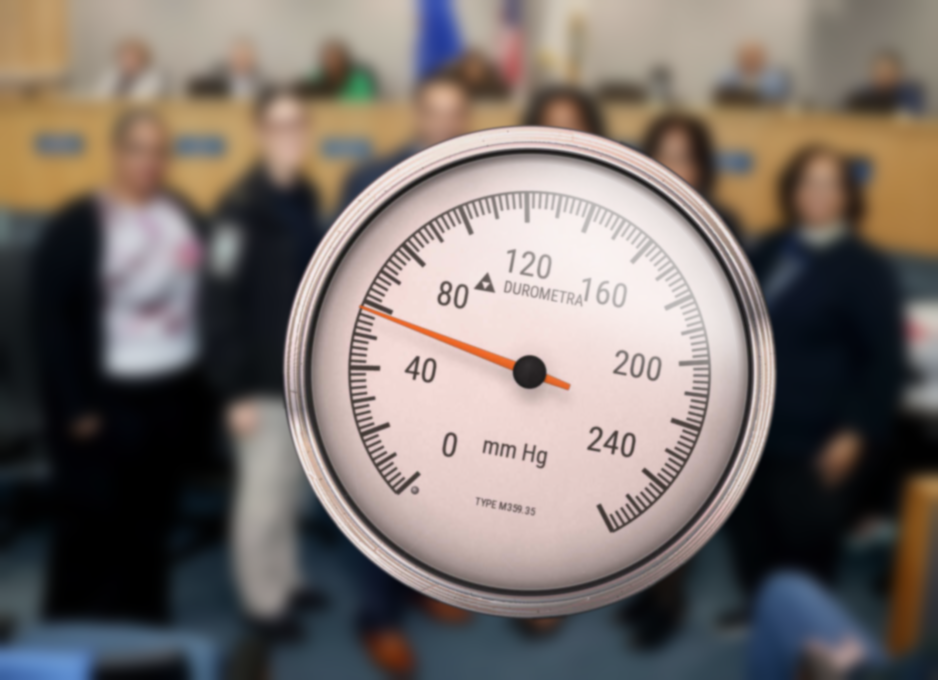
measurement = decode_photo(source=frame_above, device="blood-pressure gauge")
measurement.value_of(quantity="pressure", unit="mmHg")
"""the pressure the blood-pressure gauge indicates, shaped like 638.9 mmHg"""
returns 58 mmHg
